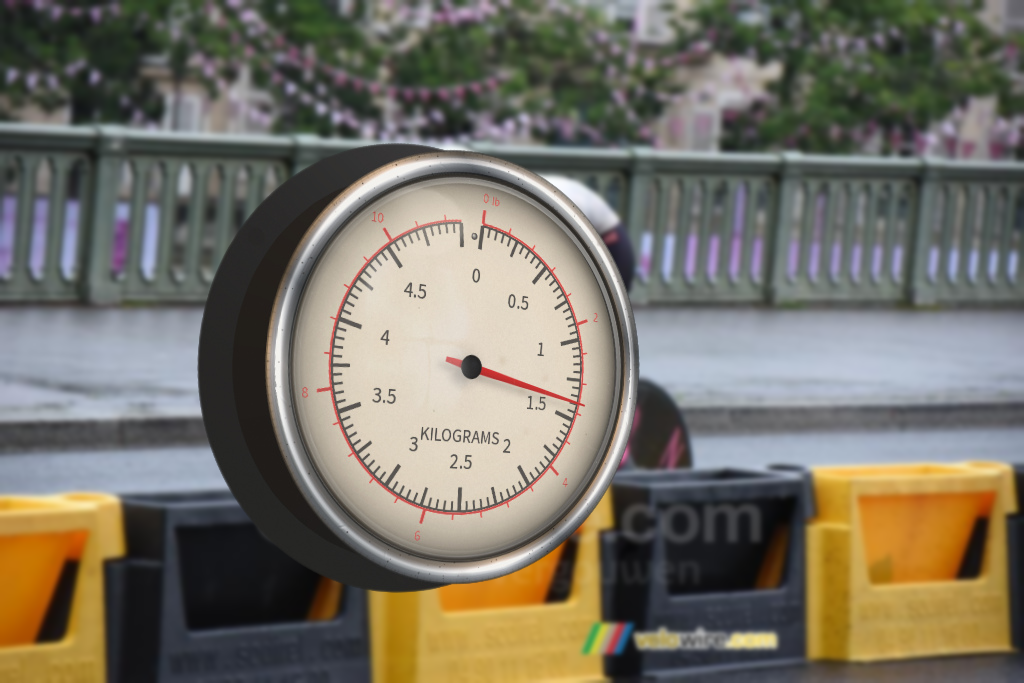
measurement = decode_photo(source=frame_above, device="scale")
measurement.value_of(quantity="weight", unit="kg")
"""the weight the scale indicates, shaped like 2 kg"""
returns 1.4 kg
